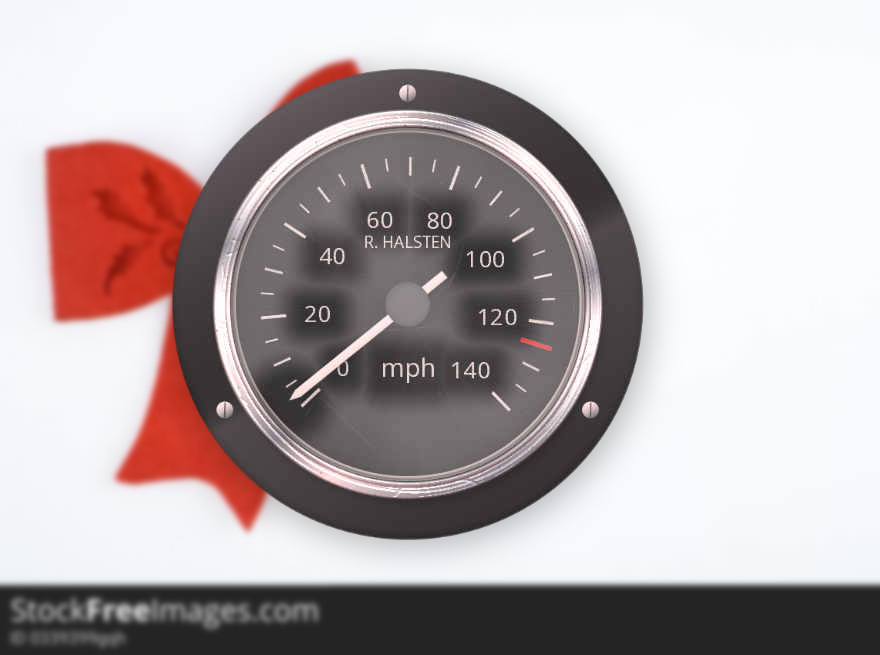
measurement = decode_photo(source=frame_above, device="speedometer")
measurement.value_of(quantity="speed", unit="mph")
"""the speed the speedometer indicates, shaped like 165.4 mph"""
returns 2.5 mph
